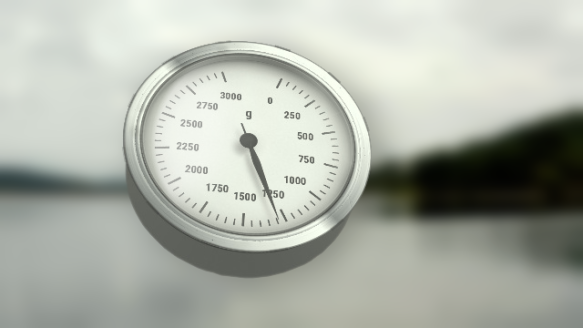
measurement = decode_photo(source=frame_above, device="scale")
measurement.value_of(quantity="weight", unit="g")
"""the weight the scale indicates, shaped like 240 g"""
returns 1300 g
